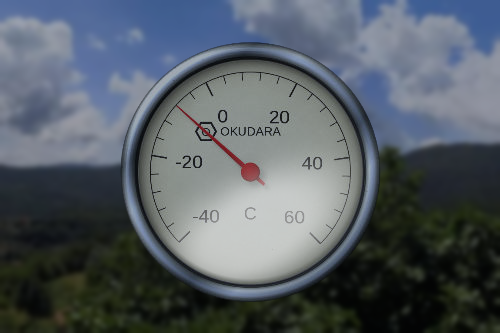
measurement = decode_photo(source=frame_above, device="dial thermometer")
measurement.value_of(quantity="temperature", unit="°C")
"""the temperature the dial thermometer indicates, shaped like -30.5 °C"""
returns -8 °C
